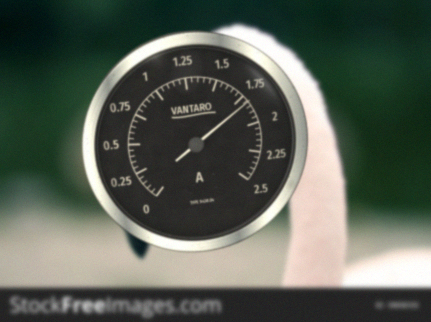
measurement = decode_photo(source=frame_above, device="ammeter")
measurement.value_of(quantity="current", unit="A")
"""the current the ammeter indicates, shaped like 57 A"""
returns 1.8 A
